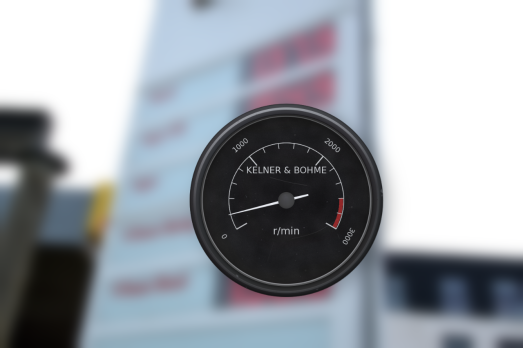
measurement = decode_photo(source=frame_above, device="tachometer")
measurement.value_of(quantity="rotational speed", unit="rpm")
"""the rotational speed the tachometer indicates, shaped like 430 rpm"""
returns 200 rpm
